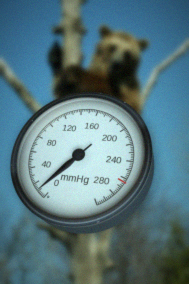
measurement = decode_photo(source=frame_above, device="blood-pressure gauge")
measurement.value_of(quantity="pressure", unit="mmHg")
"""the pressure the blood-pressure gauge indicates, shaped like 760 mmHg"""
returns 10 mmHg
